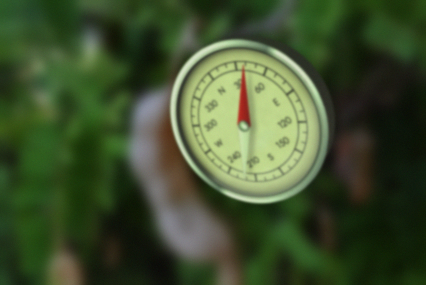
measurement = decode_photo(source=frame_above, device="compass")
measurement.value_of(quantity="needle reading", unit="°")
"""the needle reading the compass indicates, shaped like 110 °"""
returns 40 °
